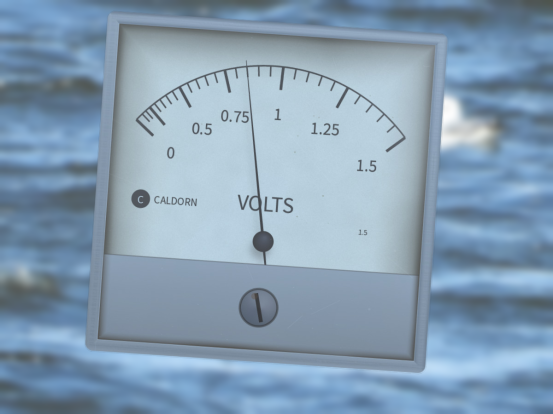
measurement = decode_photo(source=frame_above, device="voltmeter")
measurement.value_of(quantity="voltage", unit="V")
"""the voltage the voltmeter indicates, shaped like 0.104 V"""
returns 0.85 V
